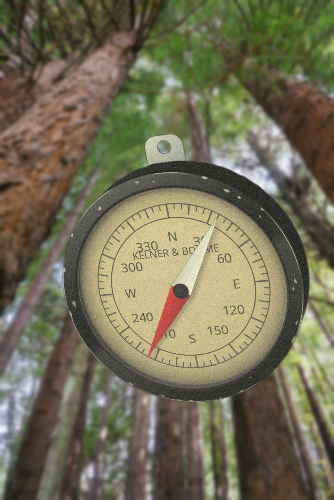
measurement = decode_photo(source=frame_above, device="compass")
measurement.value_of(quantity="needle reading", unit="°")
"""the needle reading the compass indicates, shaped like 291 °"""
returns 215 °
